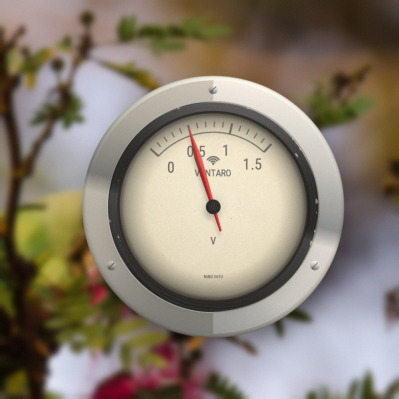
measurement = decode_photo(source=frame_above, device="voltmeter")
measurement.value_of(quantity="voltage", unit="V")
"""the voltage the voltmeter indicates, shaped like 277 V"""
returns 0.5 V
